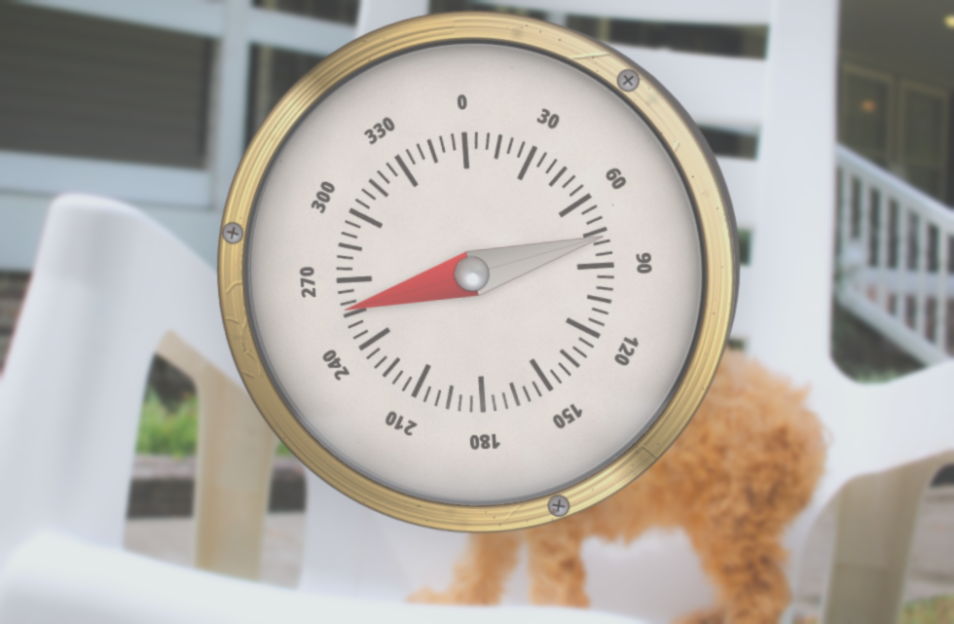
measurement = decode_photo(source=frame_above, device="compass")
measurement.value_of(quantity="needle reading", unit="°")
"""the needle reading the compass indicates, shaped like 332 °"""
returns 257.5 °
